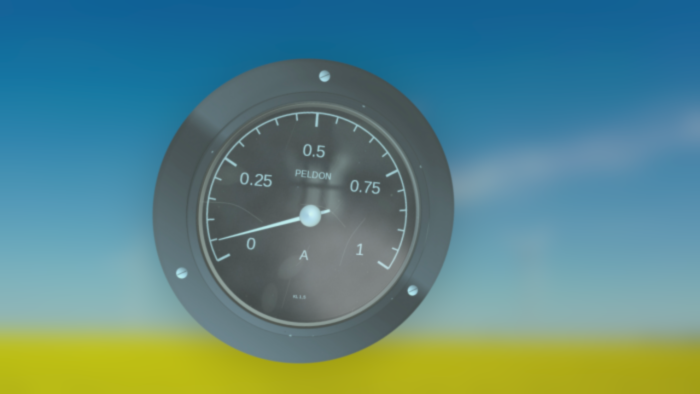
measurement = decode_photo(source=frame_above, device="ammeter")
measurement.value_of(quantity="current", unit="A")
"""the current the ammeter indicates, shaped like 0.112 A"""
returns 0.05 A
